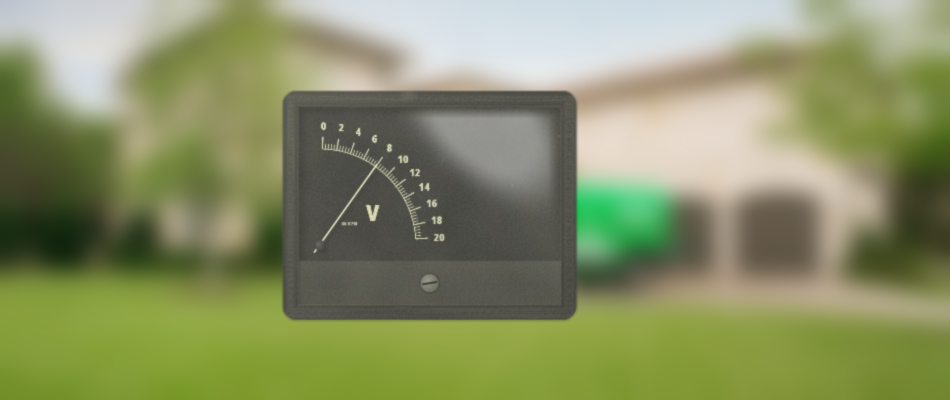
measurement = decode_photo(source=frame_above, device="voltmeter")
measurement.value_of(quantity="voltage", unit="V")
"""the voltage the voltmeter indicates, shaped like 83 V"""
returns 8 V
